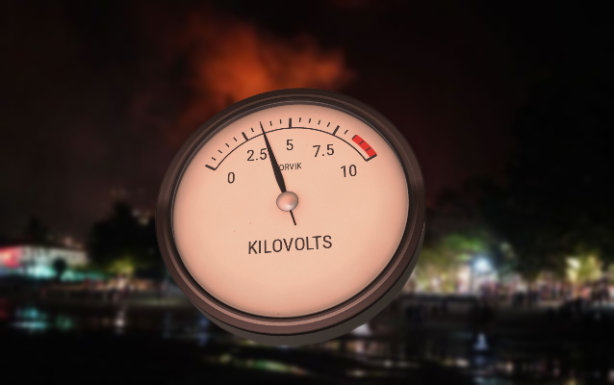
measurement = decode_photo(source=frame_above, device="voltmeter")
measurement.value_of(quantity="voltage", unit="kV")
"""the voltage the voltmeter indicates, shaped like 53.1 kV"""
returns 3.5 kV
